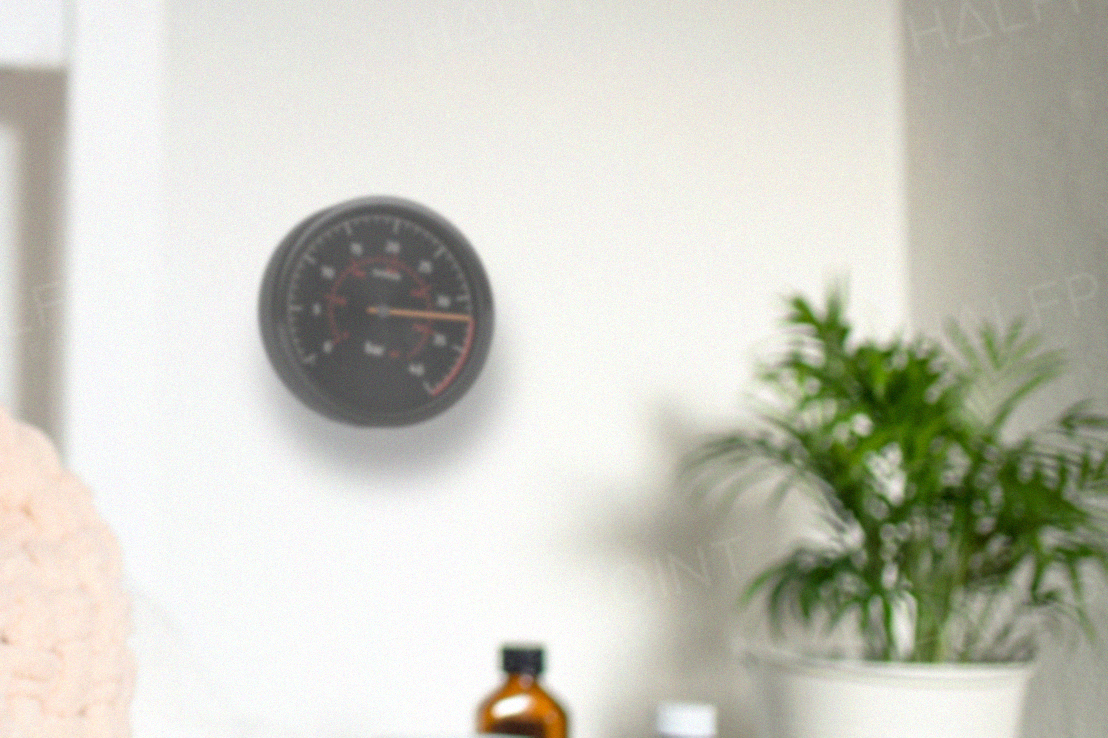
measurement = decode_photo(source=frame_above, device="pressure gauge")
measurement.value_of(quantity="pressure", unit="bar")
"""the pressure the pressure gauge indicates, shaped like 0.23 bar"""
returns 32 bar
